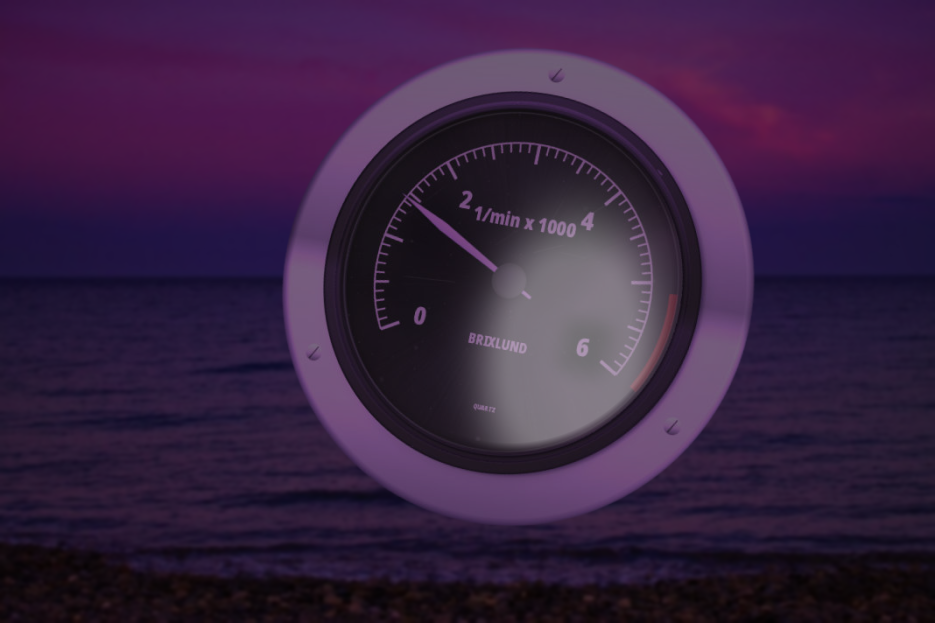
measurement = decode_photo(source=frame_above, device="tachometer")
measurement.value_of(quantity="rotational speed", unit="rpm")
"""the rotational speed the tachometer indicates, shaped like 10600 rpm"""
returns 1450 rpm
